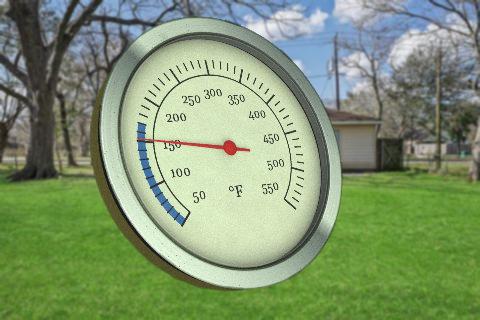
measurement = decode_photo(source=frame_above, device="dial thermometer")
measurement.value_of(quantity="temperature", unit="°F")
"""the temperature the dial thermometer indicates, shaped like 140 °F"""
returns 150 °F
